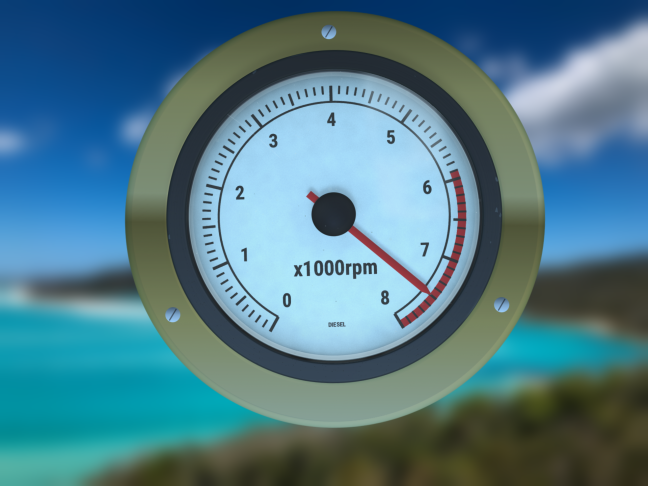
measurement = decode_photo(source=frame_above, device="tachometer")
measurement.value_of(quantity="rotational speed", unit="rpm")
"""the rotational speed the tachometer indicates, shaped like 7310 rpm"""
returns 7500 rpm
